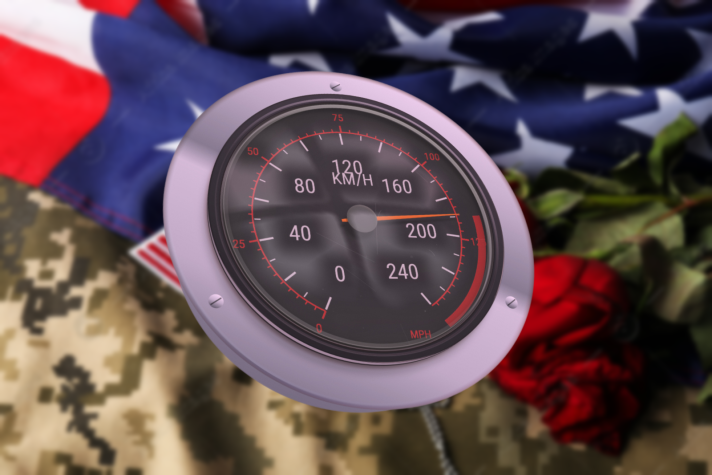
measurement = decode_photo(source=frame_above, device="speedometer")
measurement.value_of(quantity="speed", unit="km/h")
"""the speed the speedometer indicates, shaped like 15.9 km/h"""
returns 190 km/h
